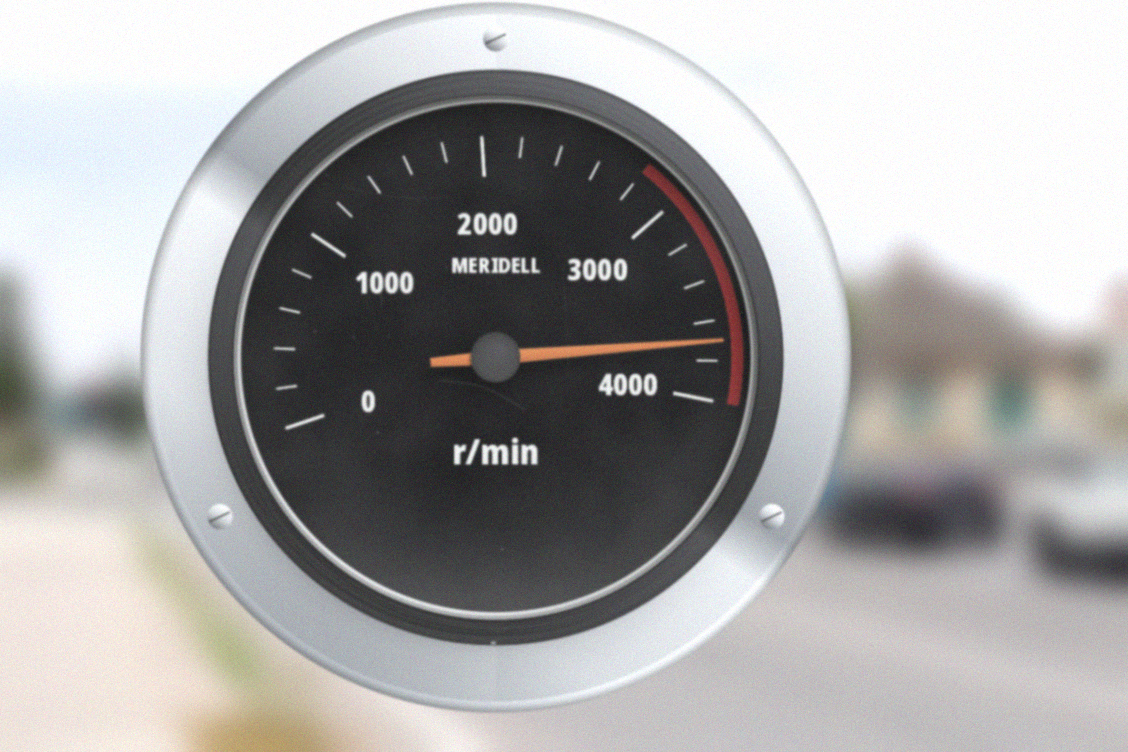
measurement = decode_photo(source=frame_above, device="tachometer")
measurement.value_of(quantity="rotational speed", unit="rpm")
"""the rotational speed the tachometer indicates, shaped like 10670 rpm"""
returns 3700 rpm
